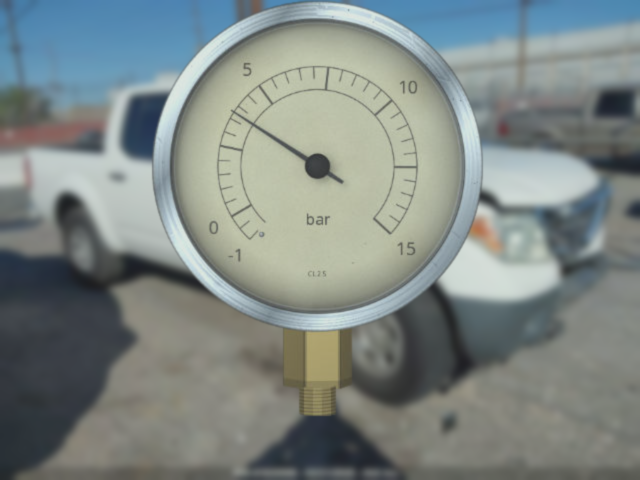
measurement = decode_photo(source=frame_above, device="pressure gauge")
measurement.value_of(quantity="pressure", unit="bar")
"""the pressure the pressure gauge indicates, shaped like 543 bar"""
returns 3.75 bar
